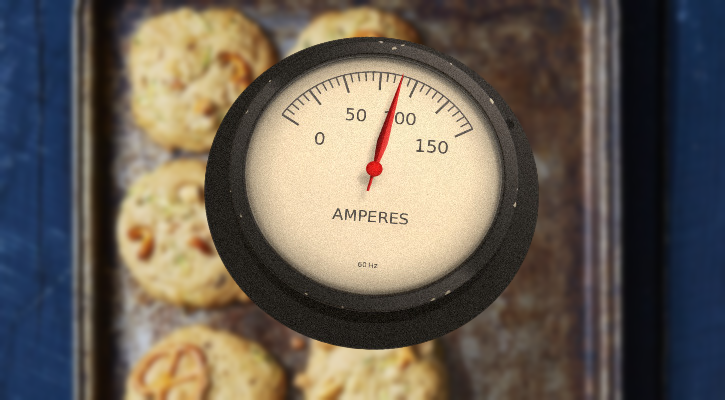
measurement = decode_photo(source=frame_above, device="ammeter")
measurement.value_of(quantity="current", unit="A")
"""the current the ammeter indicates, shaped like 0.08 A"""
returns 90 A
